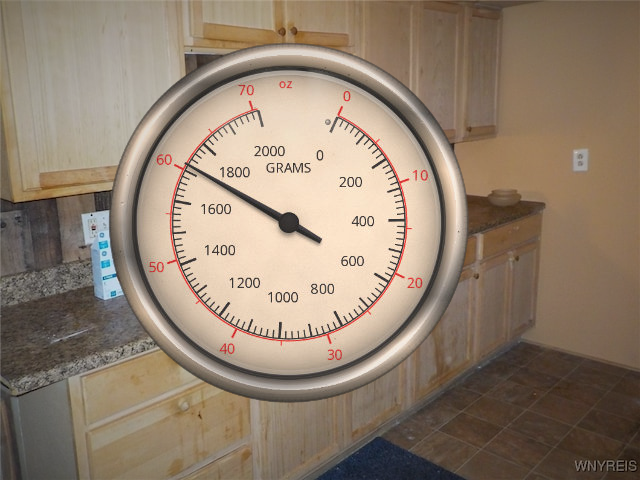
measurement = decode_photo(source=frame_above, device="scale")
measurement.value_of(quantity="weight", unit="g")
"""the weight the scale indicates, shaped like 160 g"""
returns 1720 g
